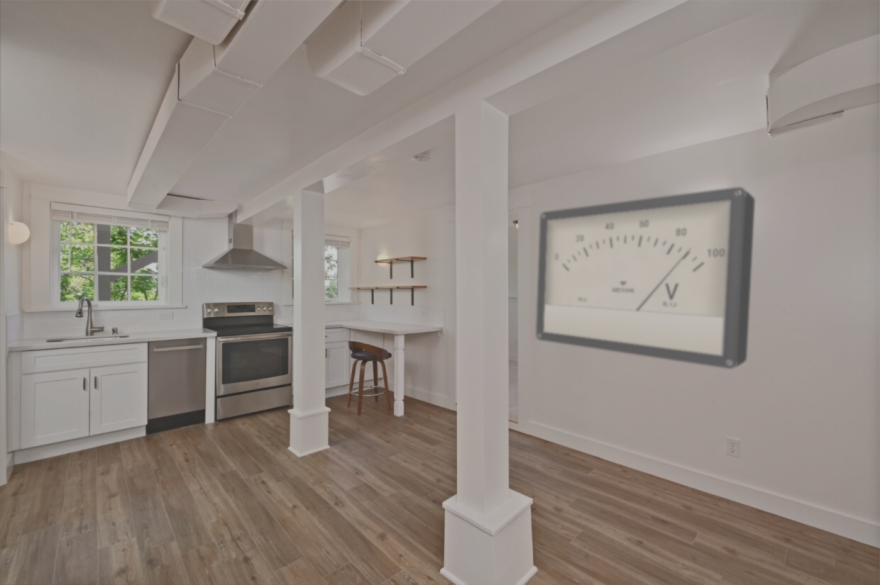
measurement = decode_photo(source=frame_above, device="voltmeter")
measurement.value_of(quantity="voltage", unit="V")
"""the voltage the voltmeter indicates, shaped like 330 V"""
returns 90 V
